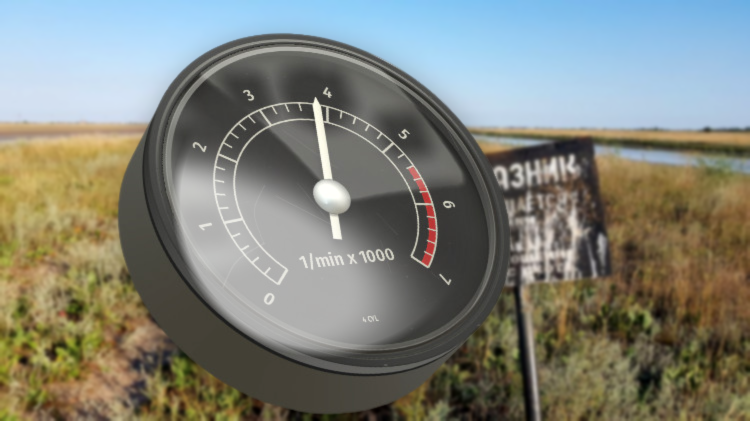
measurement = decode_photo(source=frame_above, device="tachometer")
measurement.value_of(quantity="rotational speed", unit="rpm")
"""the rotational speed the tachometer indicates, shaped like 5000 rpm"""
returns 3800 rpm
